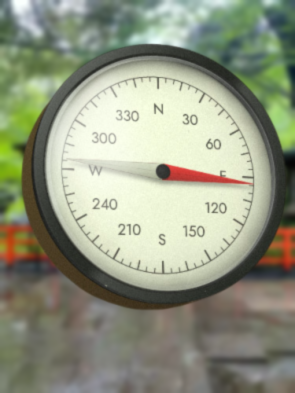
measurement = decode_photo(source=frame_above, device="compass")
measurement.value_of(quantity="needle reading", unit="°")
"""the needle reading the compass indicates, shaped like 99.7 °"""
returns 95 °
